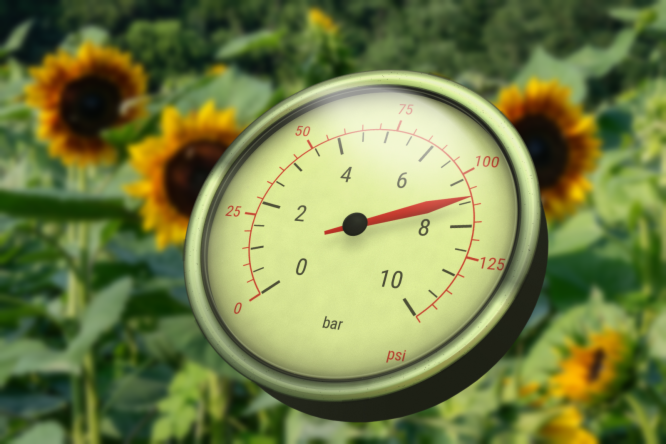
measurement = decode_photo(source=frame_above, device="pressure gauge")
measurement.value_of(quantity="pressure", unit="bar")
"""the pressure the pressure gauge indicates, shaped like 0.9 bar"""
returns 7.5 bar
